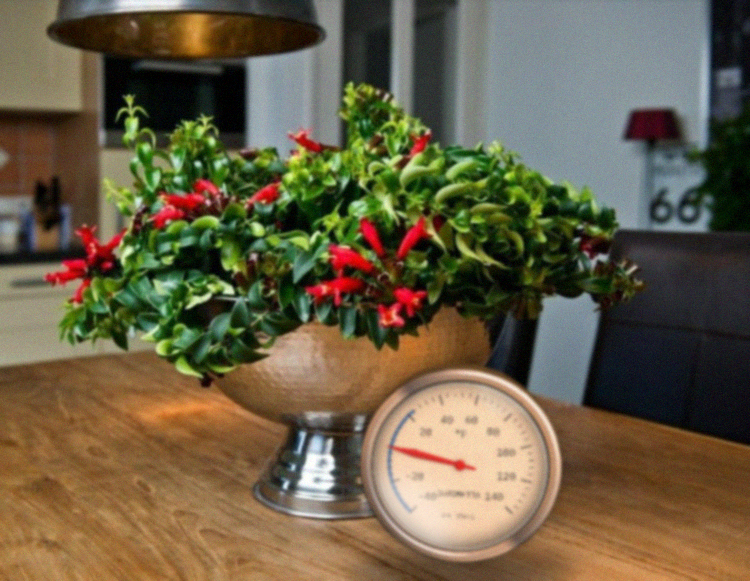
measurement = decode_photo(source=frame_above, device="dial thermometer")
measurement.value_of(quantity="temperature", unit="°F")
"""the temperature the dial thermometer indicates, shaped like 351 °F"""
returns 0 °F
